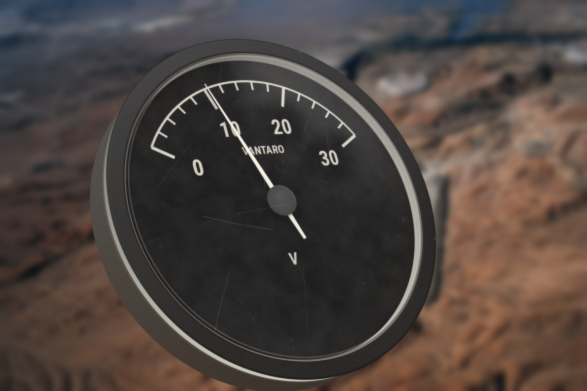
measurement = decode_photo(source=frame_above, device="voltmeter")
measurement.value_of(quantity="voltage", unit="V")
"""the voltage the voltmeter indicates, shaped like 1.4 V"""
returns 10 V
